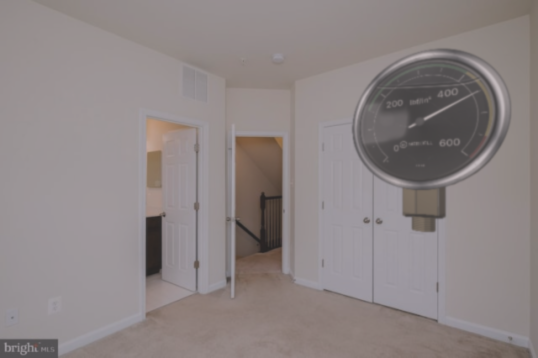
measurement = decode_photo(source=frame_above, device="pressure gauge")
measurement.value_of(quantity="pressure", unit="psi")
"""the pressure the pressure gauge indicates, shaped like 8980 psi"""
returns 450 psi
